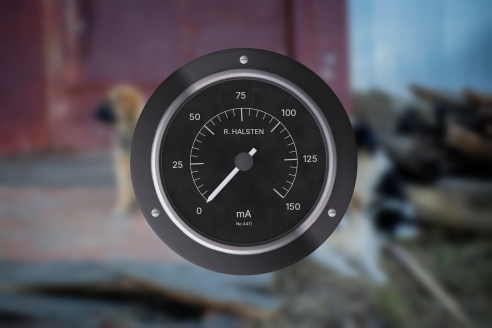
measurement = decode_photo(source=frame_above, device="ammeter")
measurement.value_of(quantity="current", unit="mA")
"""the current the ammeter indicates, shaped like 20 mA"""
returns 0 mA
